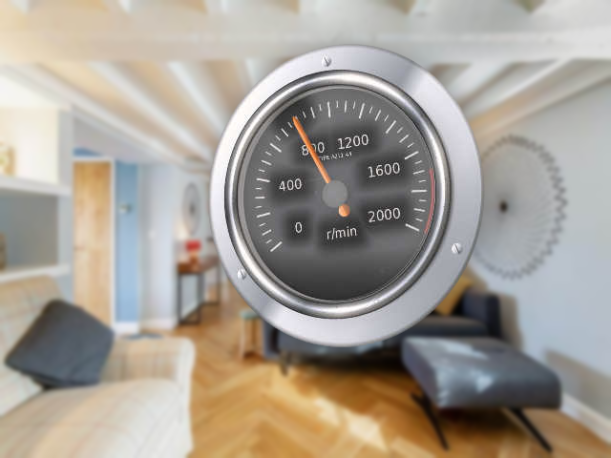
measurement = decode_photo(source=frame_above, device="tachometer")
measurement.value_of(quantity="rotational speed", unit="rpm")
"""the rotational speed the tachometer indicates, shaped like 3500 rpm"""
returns 800 rpm
